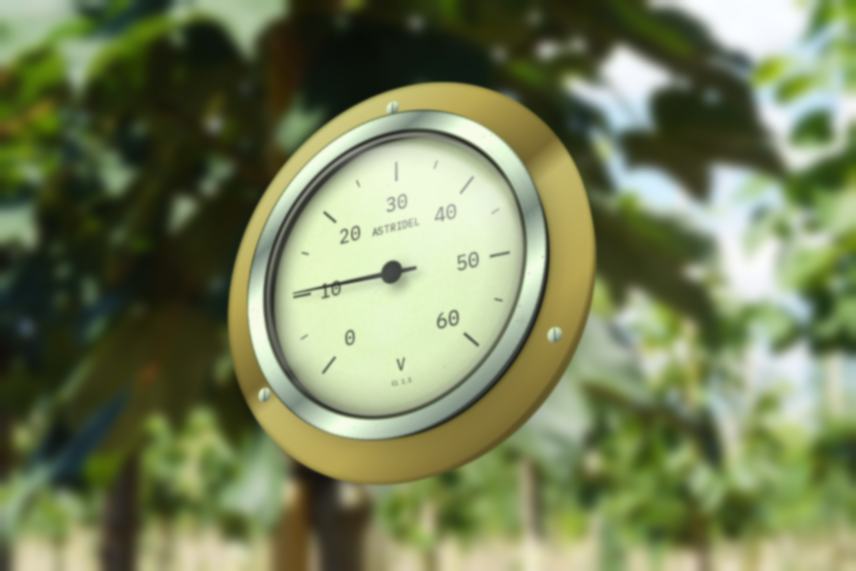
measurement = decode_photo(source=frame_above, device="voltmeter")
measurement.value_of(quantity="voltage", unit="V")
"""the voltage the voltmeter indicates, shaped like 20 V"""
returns 10 V
